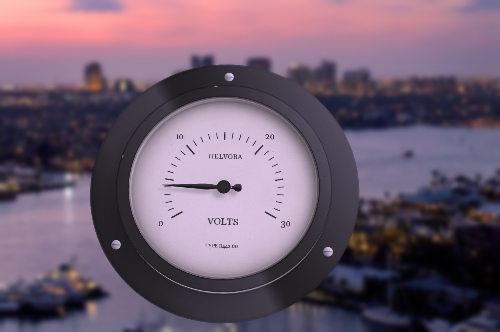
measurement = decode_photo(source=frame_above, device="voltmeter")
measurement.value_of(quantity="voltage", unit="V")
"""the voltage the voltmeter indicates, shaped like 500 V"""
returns 4 V
